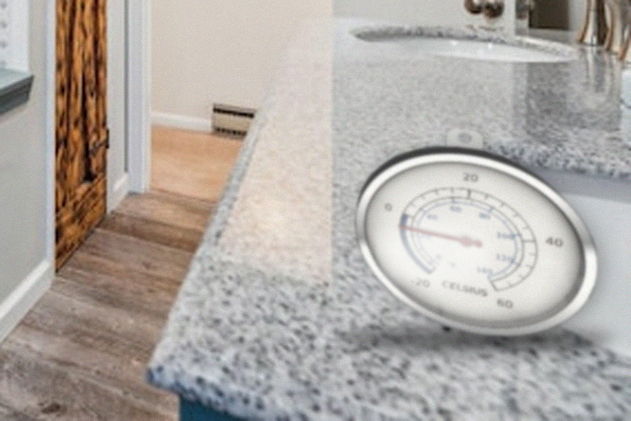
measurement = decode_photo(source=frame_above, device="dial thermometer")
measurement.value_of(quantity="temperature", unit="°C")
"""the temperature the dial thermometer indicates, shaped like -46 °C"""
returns -4 °C
